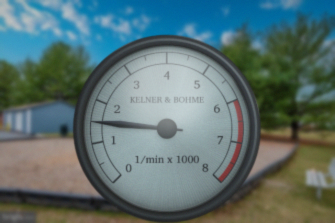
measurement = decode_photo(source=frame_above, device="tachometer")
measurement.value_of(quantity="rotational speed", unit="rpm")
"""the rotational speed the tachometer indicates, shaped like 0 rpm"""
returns 1500 rpm
